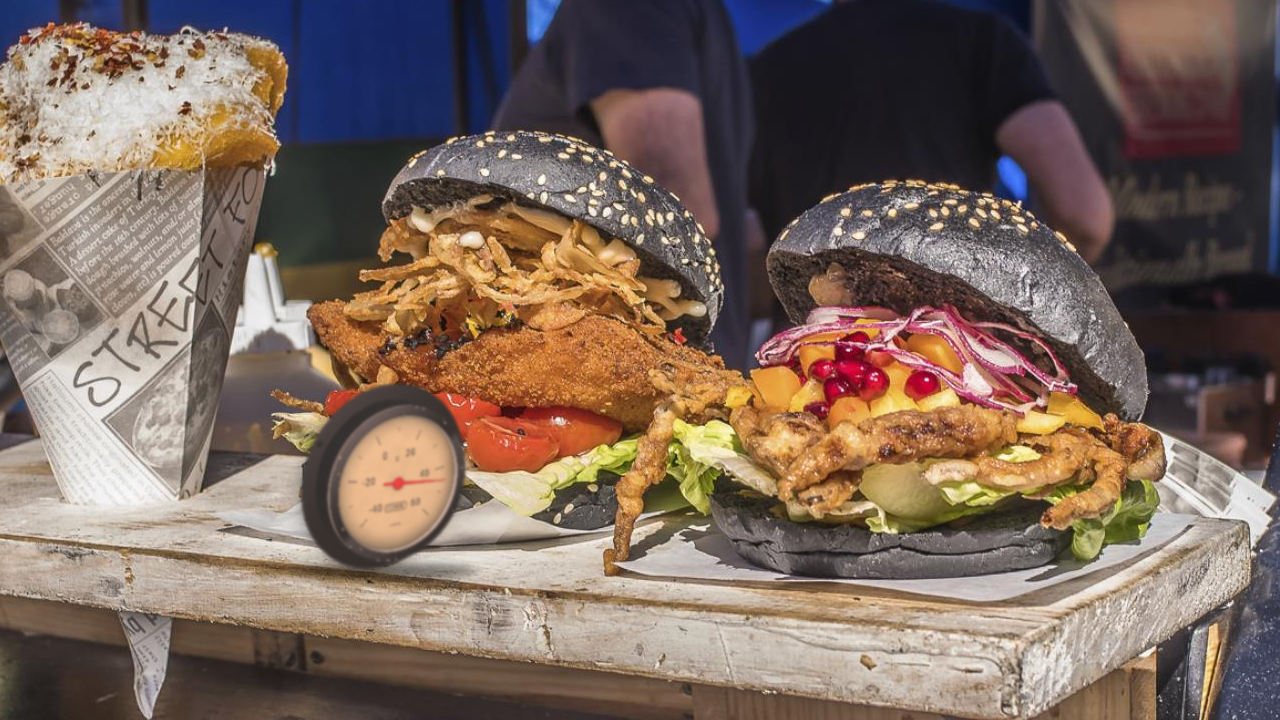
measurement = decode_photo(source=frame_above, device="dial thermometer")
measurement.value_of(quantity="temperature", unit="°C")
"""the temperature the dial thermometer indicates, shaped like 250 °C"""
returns 45 °C
